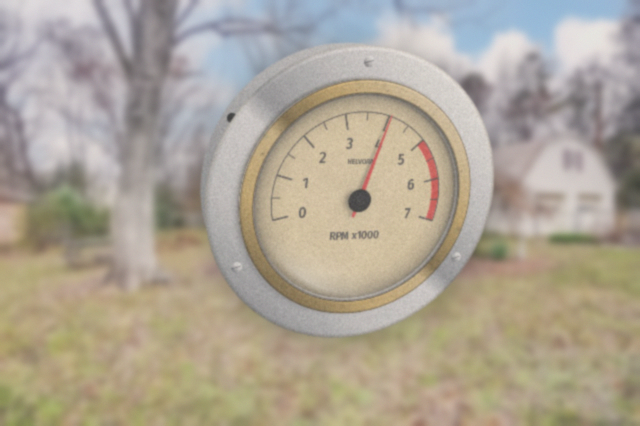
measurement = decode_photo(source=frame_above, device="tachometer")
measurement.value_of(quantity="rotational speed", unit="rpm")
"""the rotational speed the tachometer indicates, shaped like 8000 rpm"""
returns 4000 rpm
